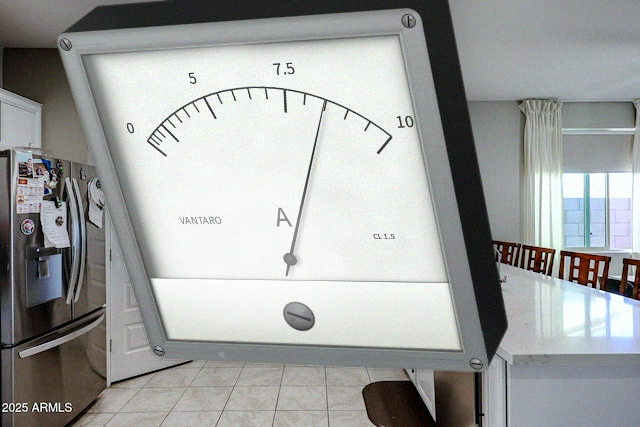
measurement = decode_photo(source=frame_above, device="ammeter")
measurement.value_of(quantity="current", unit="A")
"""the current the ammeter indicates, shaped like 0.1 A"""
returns 8.5 A
